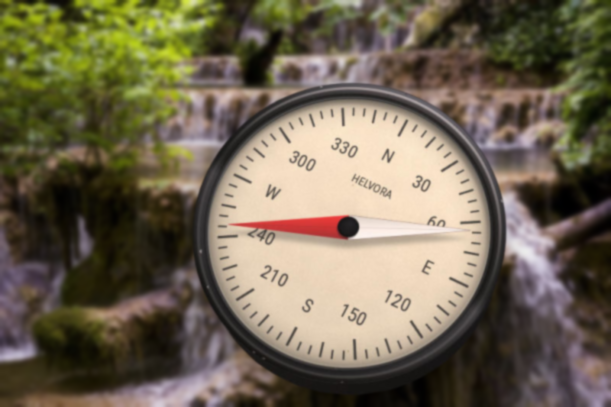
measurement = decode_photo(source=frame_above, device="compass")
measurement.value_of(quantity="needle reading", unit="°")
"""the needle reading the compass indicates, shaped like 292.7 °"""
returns 245 °
